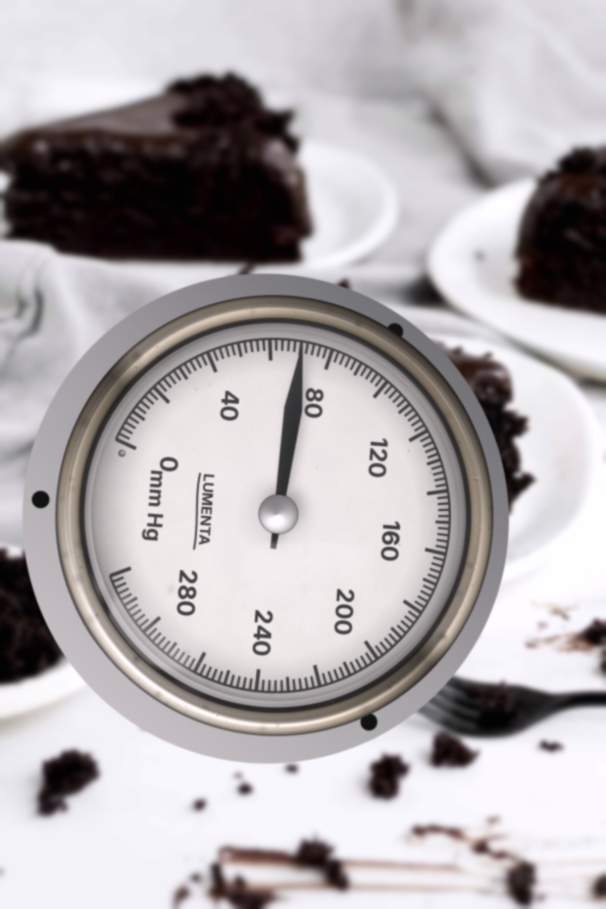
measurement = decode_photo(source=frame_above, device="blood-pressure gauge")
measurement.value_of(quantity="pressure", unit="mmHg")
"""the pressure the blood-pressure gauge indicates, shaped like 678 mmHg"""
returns 70 mmHg
